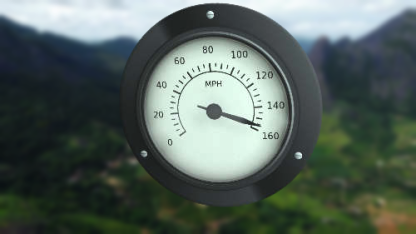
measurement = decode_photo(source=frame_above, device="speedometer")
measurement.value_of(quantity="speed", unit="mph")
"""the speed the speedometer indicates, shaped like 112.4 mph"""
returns 155 mph
